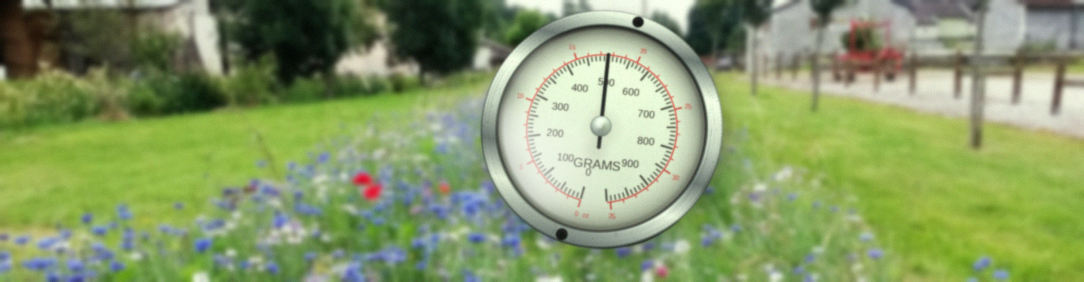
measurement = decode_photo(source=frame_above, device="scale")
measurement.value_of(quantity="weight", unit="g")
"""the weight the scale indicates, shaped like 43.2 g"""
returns 500 g
